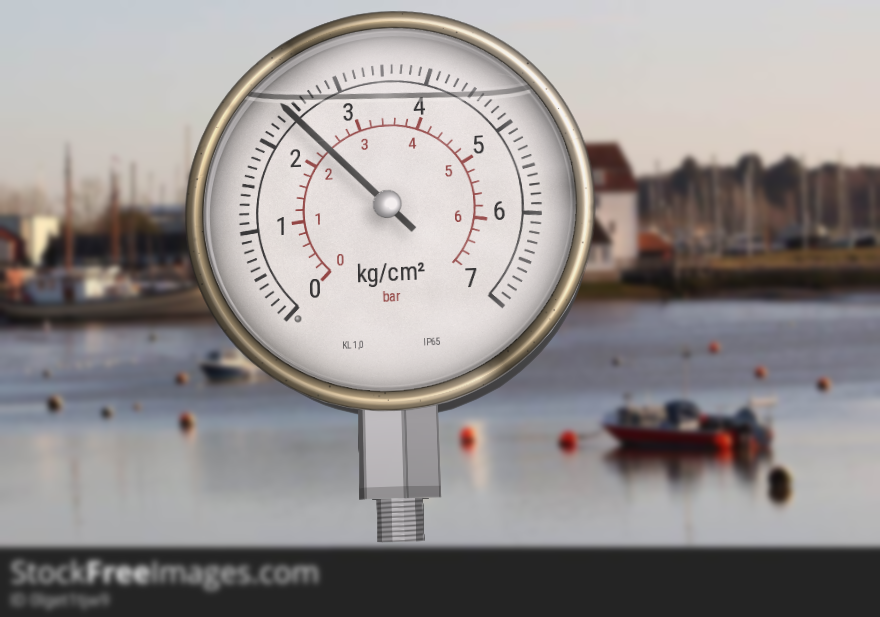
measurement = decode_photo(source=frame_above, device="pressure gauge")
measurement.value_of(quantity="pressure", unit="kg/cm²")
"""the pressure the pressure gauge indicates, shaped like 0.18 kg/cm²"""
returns 2.4 kg/cm²
